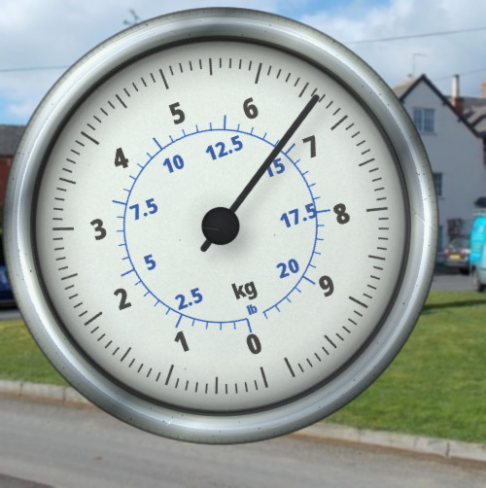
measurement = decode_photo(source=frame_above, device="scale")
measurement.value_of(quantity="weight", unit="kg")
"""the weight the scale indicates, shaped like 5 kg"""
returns 6.65 kg
